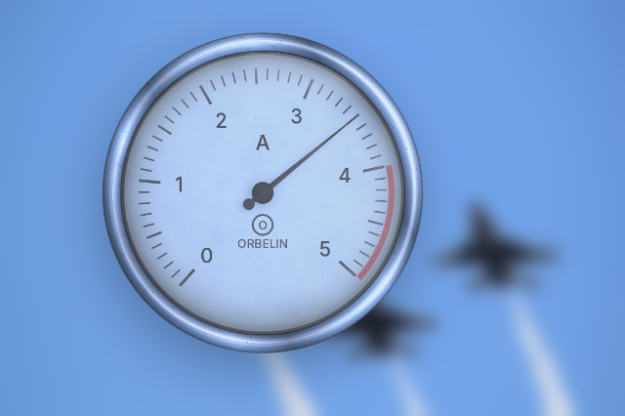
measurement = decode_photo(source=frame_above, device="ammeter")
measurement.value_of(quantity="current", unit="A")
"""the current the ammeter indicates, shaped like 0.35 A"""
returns 3.5 A
